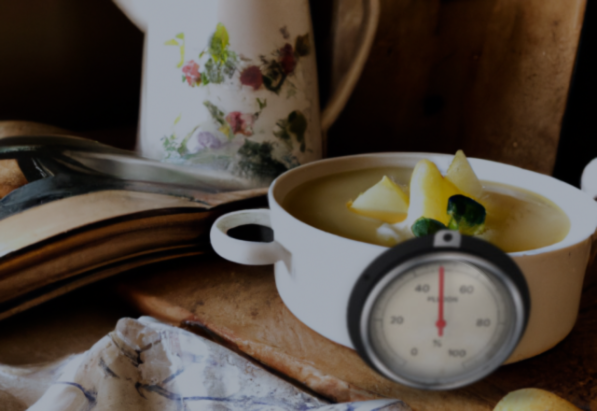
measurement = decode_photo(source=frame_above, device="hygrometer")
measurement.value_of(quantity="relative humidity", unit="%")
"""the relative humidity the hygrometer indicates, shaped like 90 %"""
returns 48 %
